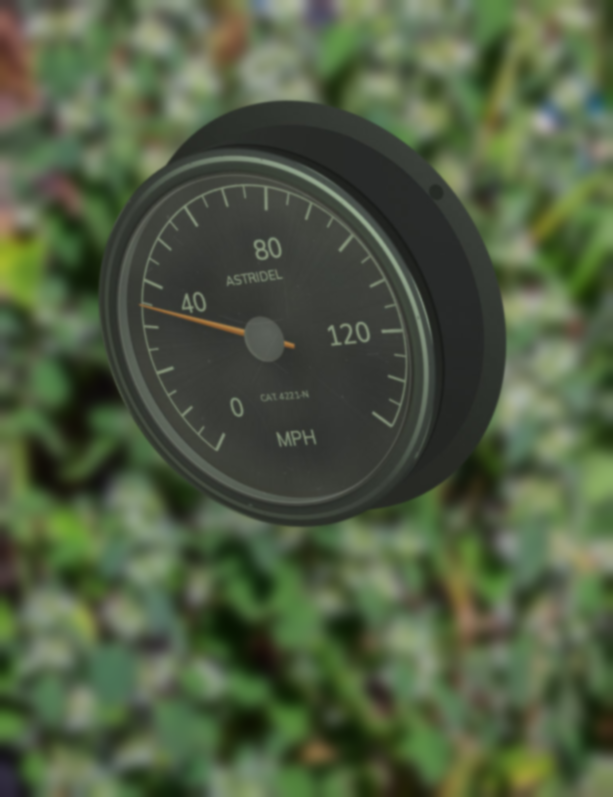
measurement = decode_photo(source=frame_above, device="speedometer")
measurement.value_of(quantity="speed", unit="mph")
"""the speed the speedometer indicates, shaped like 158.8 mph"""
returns 35 mph
